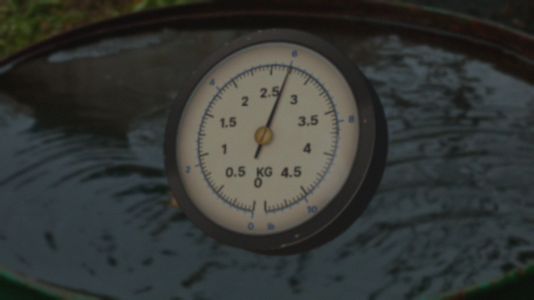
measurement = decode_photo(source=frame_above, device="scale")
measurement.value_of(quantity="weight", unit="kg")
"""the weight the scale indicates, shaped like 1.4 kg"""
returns 2.75 kg
